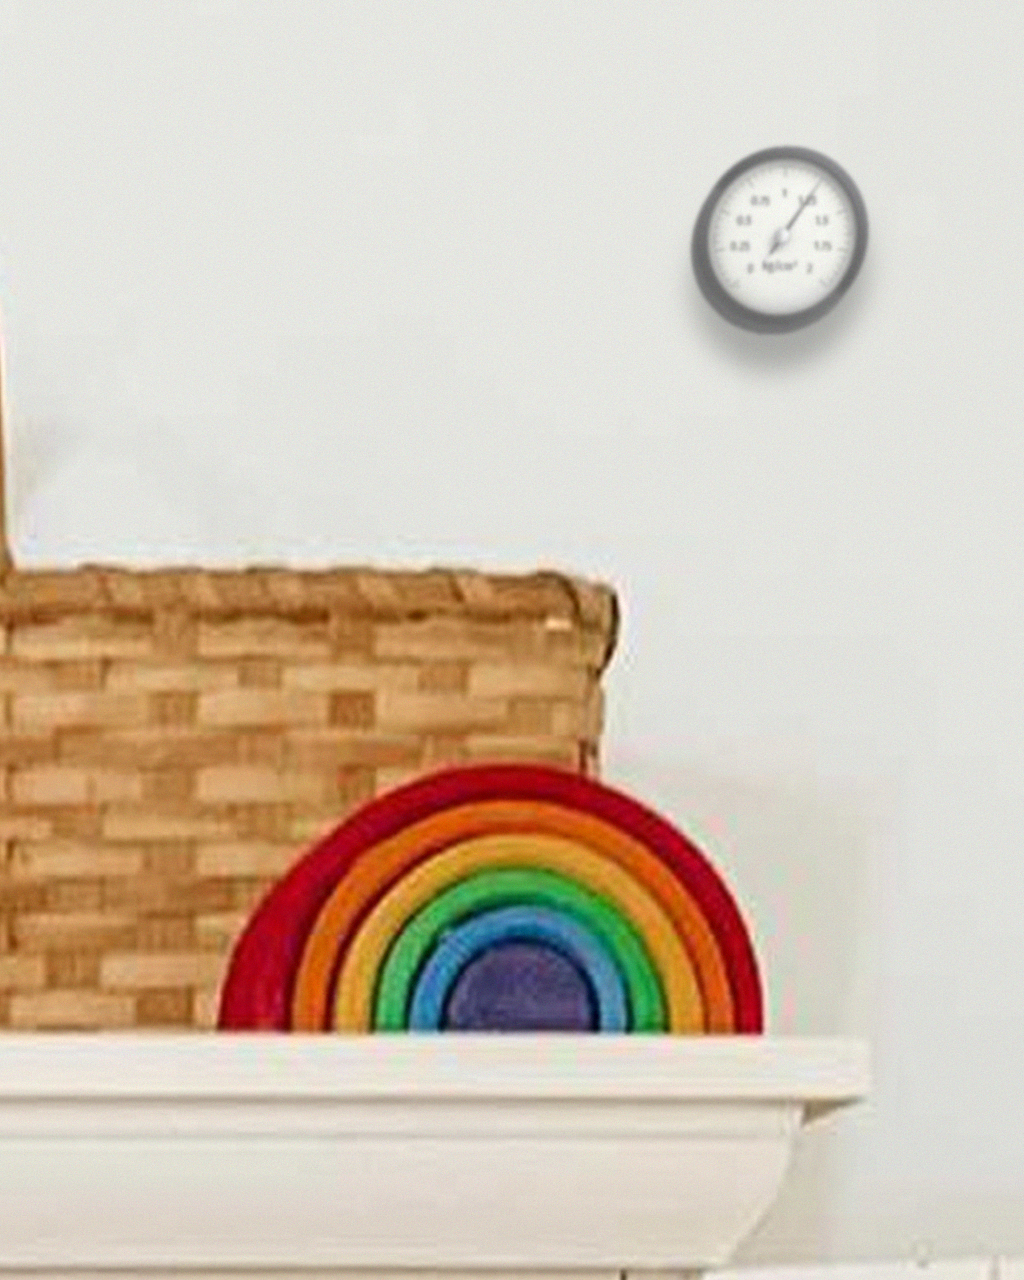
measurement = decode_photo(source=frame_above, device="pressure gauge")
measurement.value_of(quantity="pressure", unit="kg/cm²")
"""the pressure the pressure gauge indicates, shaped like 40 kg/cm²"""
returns 1.25 kg/cm²
